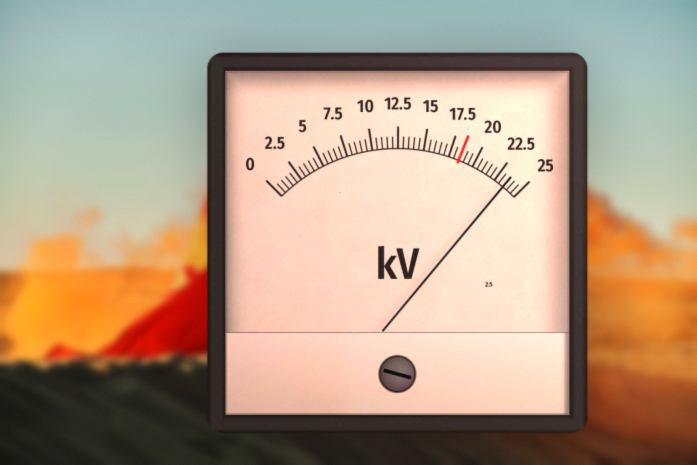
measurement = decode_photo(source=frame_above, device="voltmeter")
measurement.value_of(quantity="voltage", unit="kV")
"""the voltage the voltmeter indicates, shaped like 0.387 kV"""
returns 23.5 kV
